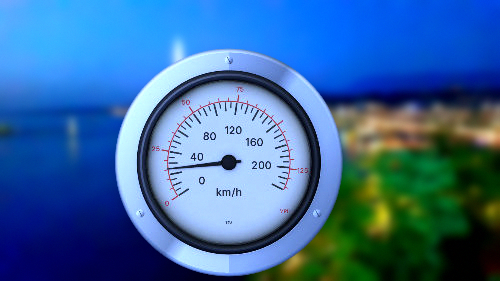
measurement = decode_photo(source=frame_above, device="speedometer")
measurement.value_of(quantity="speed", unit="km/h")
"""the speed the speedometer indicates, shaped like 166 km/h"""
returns 25 km/h
